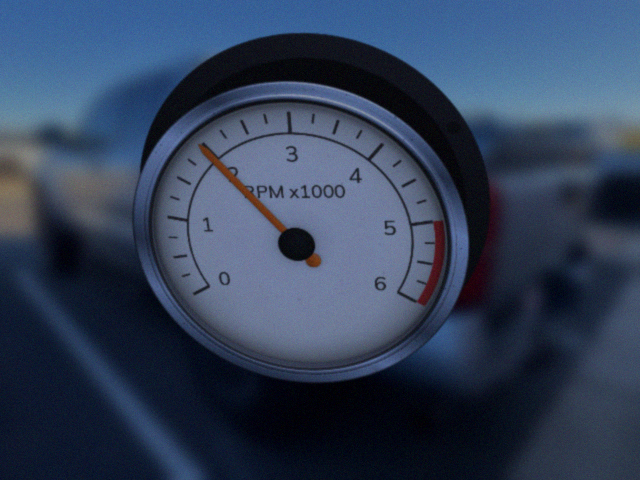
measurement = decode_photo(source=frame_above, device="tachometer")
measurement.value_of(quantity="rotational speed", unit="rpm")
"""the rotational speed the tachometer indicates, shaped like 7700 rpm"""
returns 2000 rpm
